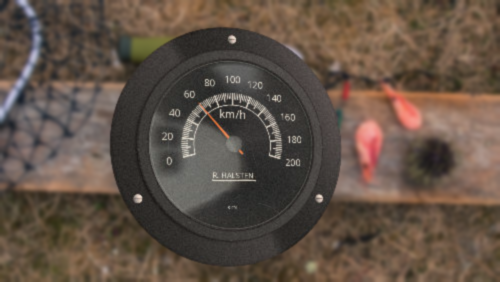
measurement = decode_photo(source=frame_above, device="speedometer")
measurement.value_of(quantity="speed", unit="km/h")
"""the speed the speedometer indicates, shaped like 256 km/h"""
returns 60 km/h
